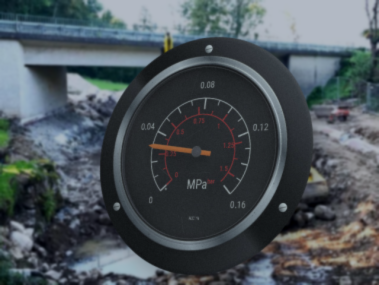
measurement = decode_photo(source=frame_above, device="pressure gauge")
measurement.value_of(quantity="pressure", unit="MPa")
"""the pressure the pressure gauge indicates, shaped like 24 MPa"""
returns 0.03 MPa
